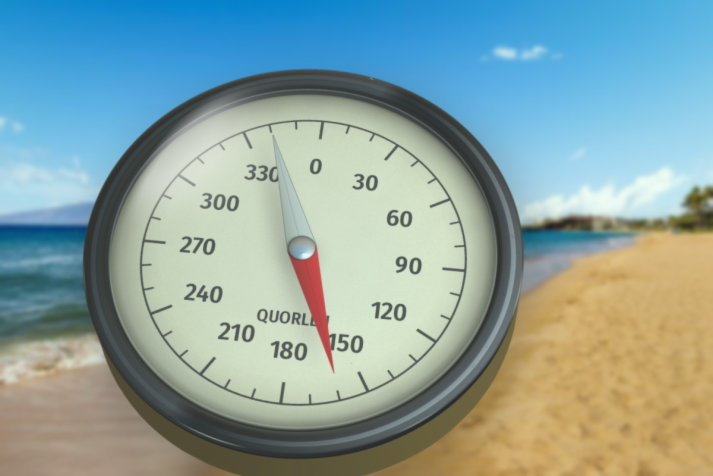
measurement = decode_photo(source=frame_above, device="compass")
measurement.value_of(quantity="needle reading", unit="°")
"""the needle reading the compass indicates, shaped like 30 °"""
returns 160 °
